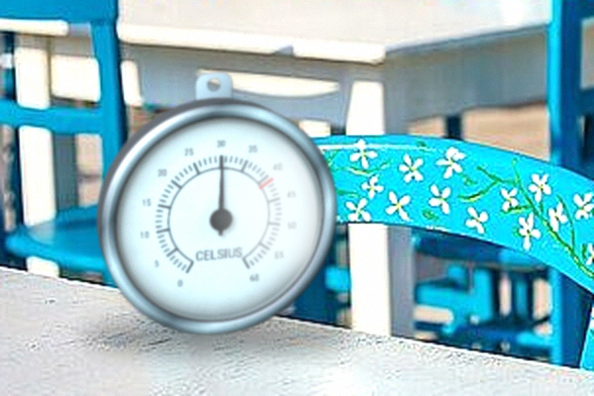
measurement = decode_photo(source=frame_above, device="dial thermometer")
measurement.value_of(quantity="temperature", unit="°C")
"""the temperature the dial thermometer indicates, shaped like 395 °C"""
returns 30 °C
